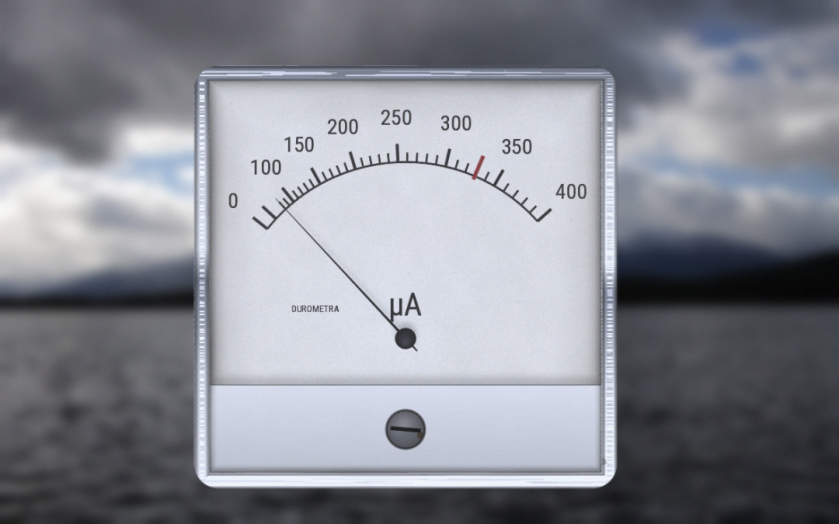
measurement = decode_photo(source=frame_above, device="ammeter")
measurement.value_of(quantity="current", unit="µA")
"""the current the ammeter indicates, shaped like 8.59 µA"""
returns 80 µA
